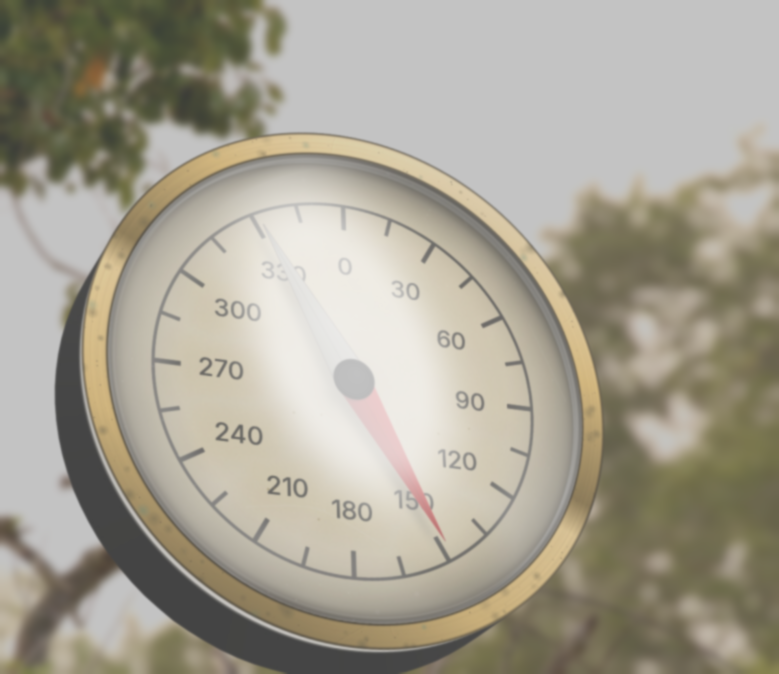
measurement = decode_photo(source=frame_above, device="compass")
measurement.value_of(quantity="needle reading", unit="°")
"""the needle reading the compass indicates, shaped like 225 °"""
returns 150 °
